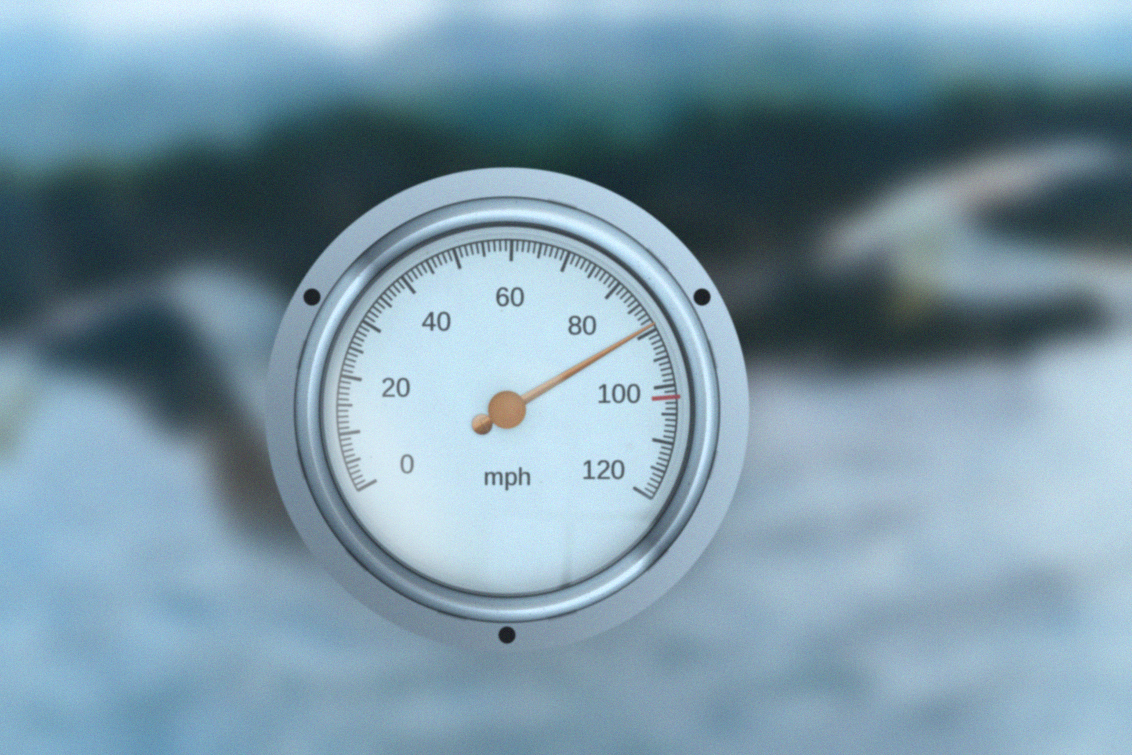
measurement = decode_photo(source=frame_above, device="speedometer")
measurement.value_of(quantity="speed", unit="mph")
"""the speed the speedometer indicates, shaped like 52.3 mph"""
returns 89 mph
